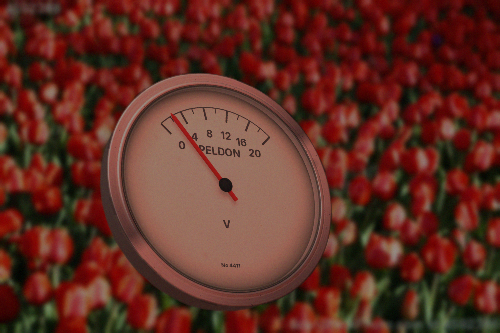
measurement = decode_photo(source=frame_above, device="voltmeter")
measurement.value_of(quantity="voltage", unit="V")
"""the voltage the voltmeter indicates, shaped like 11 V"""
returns 2 V
